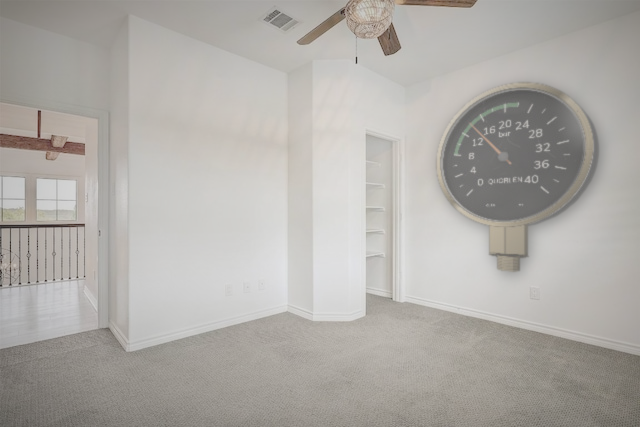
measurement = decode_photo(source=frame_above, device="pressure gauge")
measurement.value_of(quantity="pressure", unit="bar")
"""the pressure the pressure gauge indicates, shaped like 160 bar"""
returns 14 bar
